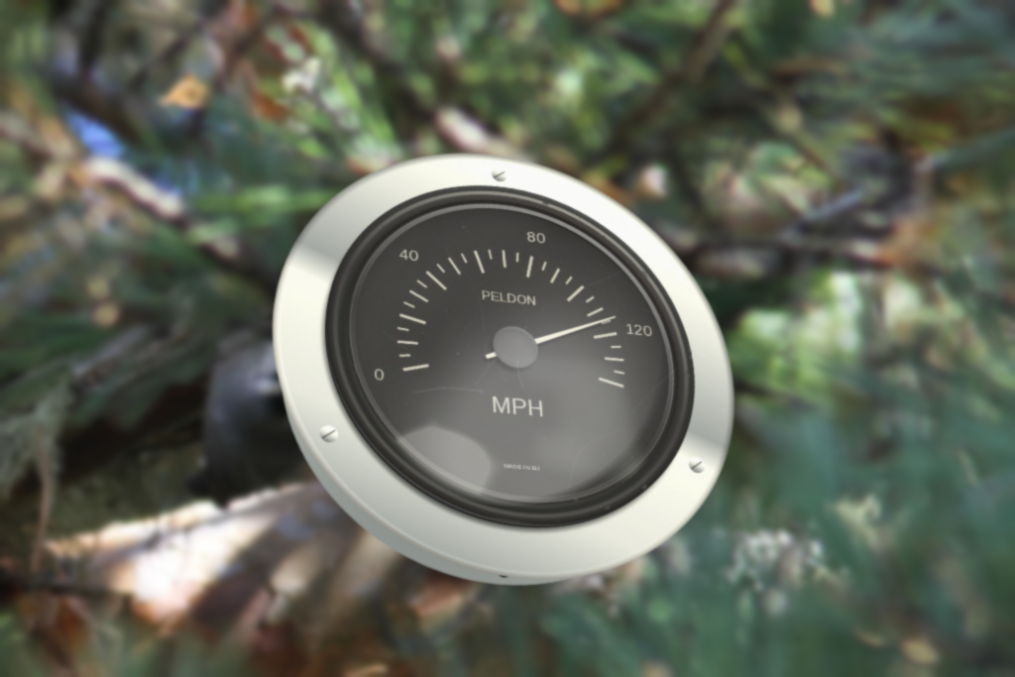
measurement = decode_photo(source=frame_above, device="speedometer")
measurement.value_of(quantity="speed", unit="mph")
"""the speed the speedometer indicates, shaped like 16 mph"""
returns 115 mph
